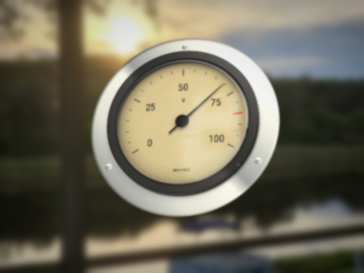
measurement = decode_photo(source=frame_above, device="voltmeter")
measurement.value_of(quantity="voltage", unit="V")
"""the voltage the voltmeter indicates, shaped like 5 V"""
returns 70 V
